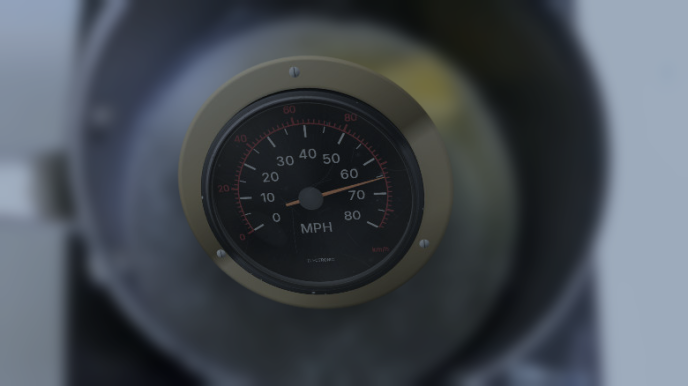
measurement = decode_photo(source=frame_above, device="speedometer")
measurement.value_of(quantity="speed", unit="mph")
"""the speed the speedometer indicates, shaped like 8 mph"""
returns 65 mph
